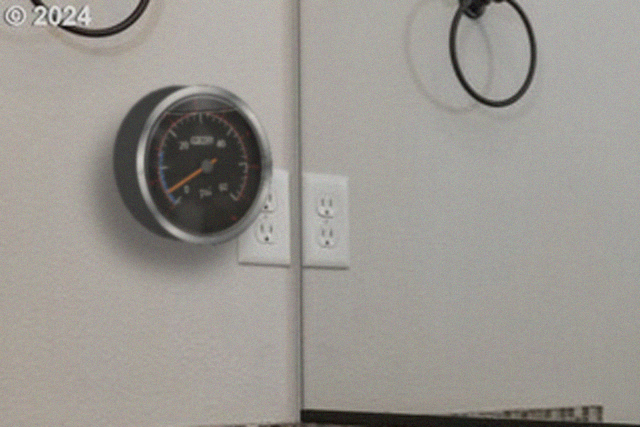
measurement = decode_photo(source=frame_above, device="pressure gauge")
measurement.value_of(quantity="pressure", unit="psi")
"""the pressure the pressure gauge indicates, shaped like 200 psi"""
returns 4 psi
